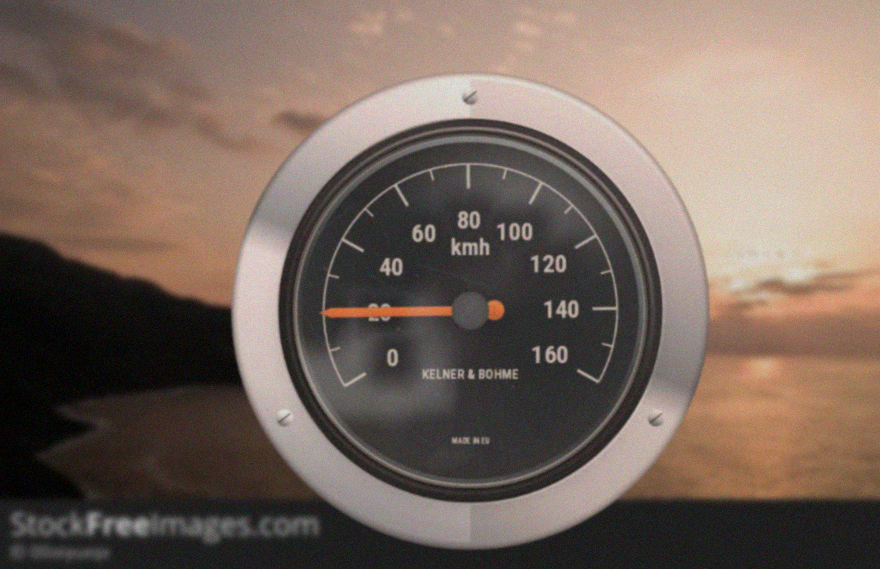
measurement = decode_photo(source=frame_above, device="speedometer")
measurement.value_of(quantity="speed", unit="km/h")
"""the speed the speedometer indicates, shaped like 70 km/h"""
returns 20 km/h
